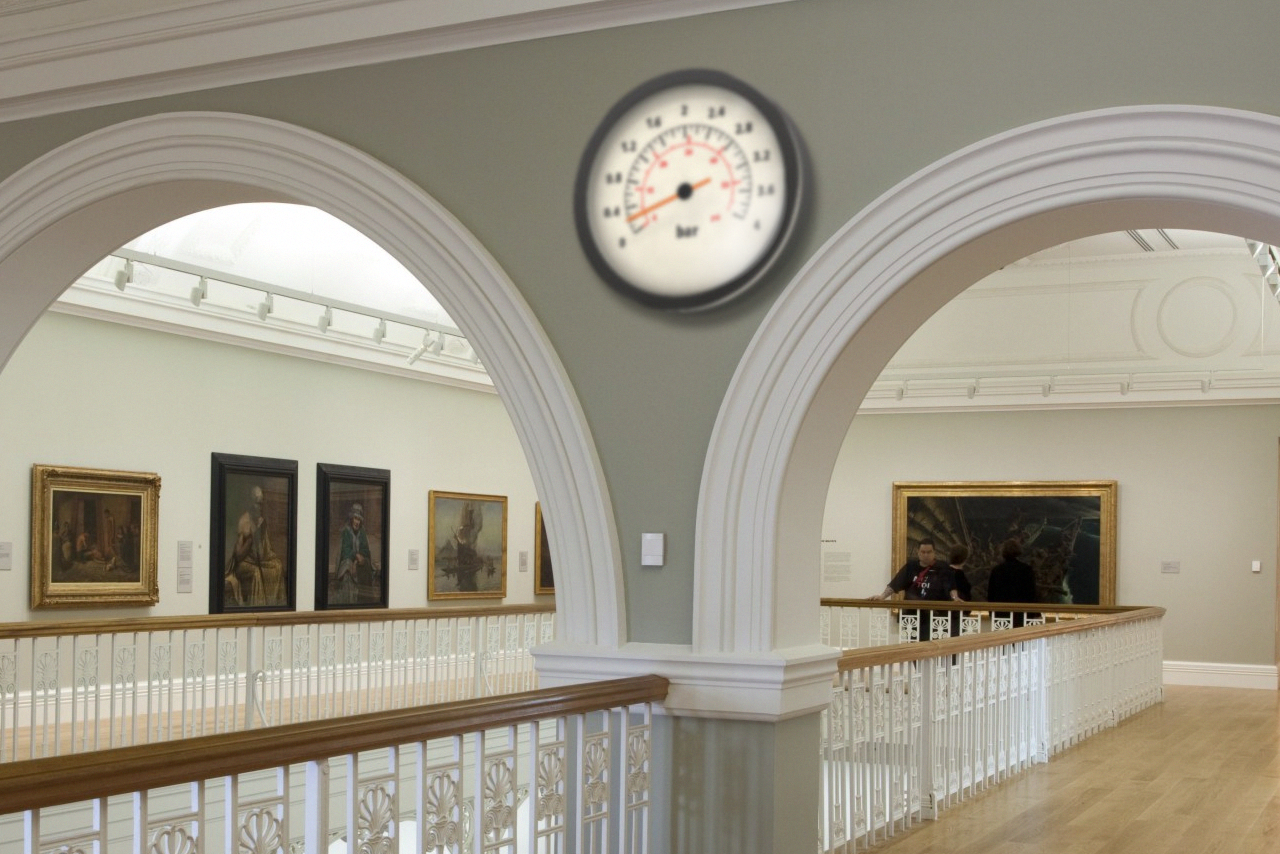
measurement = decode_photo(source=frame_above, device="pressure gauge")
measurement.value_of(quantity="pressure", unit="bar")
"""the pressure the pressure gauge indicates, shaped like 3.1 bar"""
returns 0.2 bar
